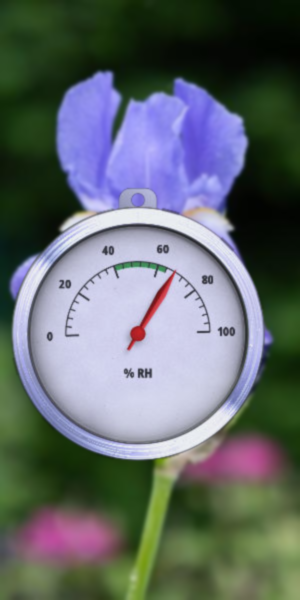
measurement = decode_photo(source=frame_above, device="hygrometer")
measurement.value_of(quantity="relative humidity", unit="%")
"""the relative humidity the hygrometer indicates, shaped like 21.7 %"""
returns 68 %
